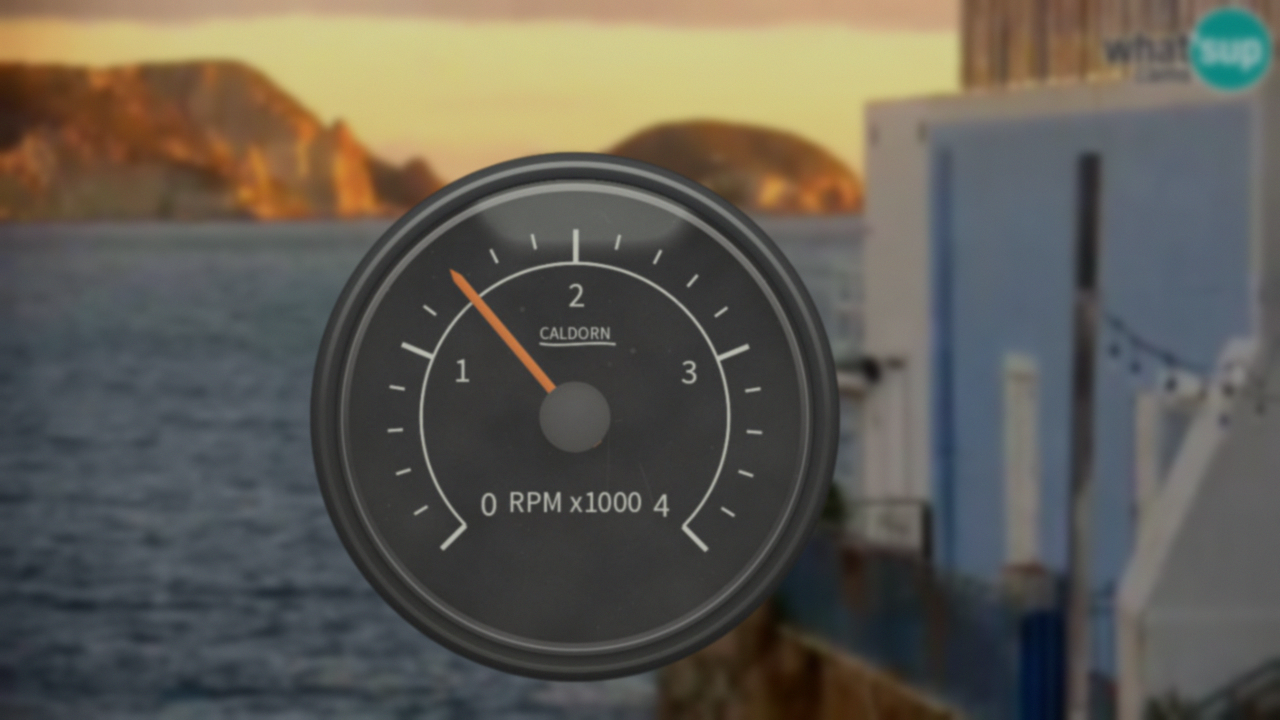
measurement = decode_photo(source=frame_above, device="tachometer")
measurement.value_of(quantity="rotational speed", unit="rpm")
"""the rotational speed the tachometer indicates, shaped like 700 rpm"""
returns 1400 rpm
